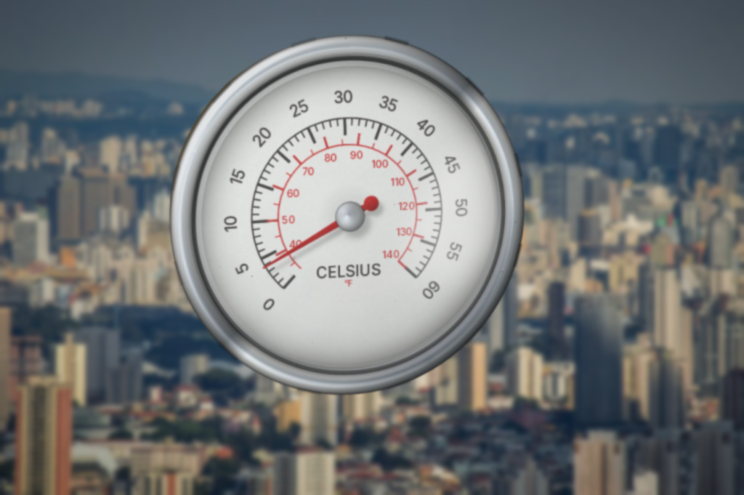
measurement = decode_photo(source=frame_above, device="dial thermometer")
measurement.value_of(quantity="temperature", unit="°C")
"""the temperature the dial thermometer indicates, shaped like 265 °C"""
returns 4 °C
